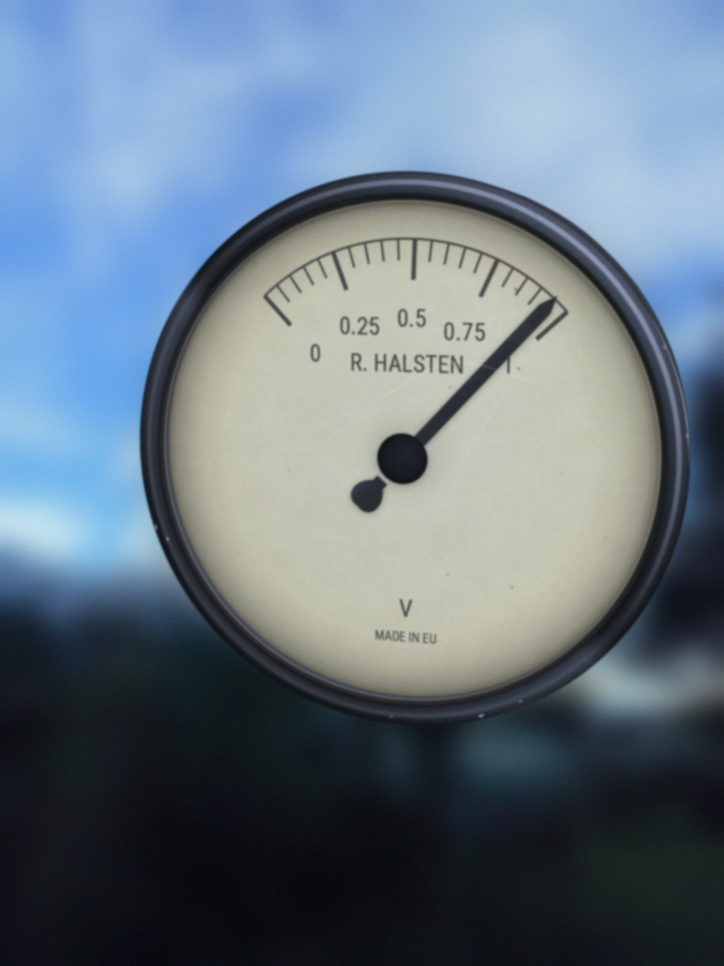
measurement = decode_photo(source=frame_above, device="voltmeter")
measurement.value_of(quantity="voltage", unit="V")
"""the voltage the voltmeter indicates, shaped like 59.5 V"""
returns 0.95 V
